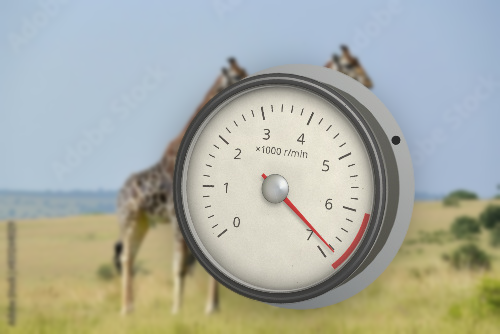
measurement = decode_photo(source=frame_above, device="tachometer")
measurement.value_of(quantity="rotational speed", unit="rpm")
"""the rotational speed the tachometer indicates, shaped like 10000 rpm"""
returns 6800 rpm
